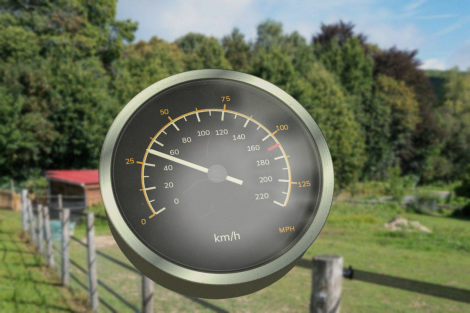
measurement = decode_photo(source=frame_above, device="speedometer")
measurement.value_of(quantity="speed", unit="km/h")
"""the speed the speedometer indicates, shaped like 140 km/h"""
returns 50 km/h
